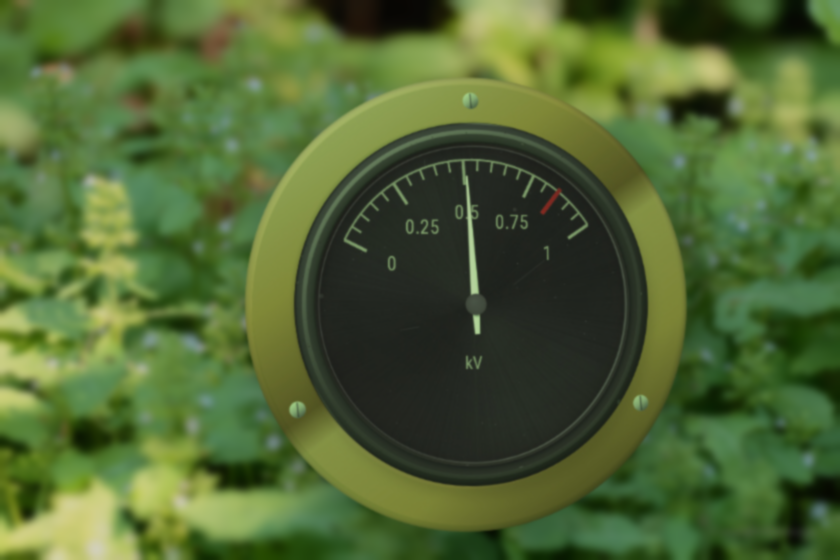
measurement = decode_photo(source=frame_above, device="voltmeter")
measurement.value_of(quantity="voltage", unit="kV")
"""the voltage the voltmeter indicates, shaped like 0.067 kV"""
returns 0.5 kV
